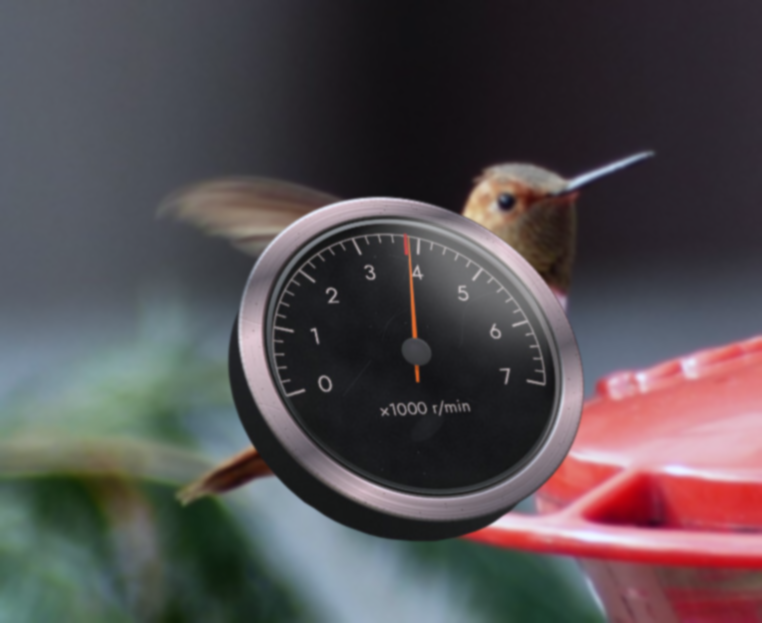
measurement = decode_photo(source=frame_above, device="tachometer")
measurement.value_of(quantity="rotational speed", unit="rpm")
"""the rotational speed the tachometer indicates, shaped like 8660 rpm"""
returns 3800 rpm
